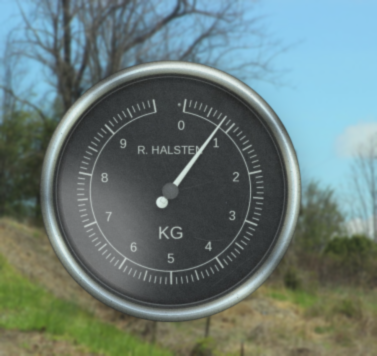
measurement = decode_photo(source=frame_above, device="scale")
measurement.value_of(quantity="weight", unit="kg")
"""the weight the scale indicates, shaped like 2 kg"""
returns 0.8 kg
